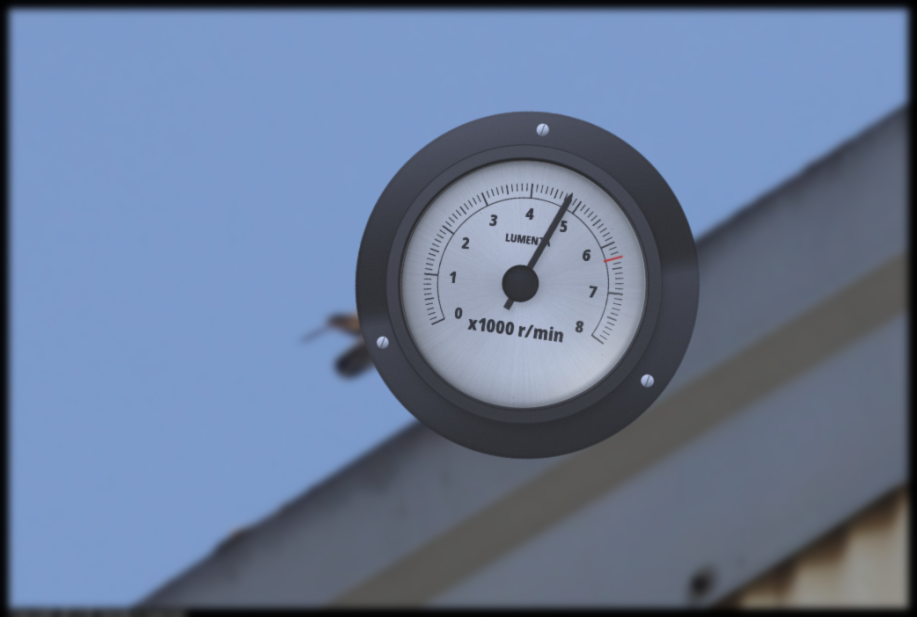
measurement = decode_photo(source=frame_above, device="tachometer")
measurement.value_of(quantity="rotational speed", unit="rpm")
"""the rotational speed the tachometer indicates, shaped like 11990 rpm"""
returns 4800 rpm
